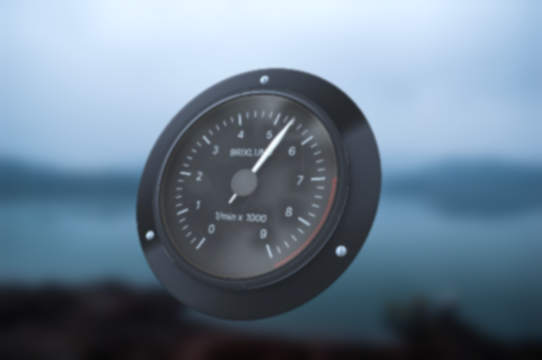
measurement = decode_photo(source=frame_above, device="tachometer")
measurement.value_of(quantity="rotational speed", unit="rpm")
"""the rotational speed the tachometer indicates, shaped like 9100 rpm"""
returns 5400 rpm
